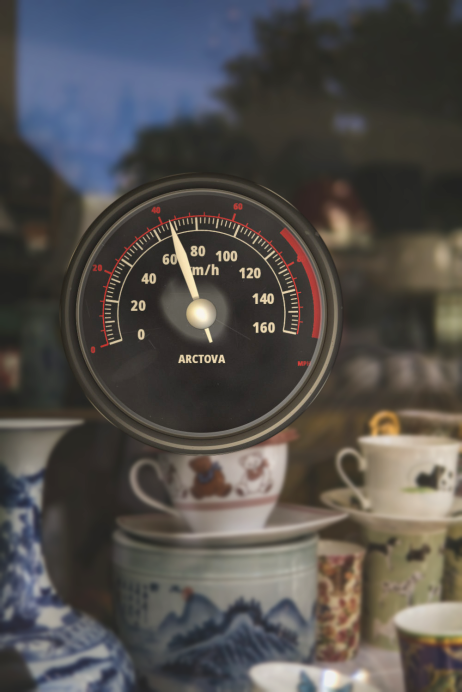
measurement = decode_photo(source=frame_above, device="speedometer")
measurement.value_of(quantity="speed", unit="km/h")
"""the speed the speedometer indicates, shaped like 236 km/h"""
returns 68 km/h
